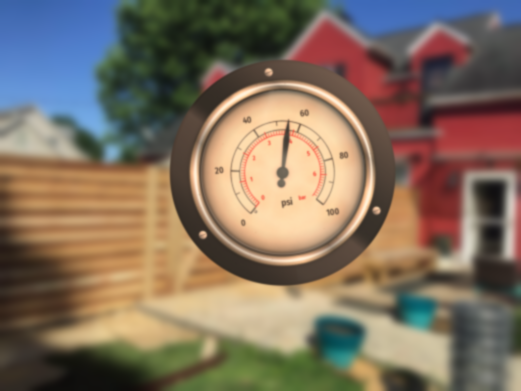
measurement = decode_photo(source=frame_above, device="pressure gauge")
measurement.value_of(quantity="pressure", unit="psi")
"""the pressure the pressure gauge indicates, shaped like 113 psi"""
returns 55 psi
